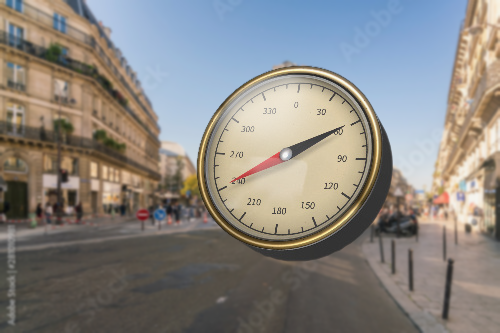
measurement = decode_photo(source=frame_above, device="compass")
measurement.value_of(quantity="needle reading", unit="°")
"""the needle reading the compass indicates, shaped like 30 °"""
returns 240 °
